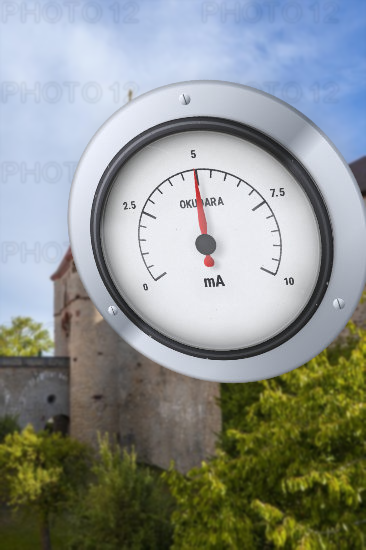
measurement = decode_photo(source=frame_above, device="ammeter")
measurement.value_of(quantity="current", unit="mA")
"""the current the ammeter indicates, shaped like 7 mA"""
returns 5 mA
